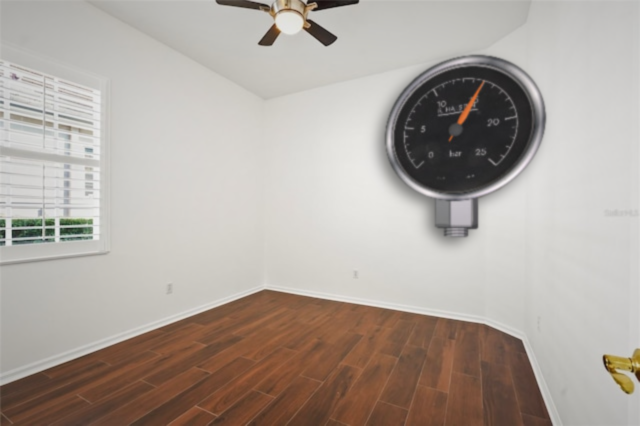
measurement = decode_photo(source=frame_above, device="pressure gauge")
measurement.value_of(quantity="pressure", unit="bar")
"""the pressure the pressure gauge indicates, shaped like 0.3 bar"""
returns 15 bar
